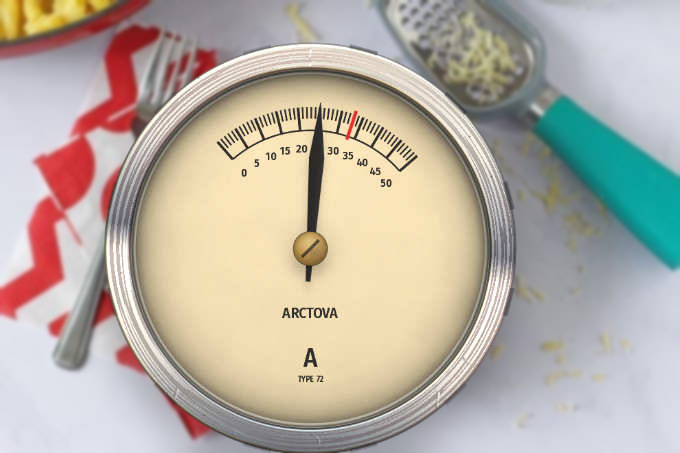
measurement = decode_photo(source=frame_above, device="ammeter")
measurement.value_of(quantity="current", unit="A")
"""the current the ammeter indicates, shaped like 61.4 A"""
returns 25 A
